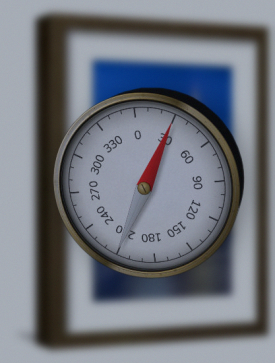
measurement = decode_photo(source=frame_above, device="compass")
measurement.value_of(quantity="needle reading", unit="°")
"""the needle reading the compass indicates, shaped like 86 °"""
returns 30 °
